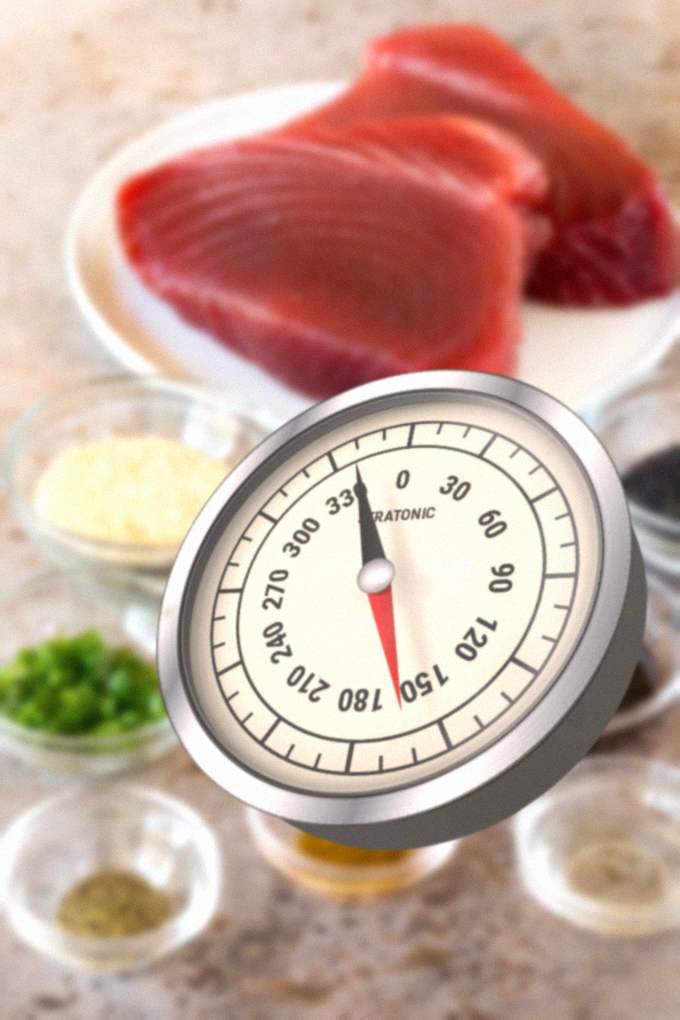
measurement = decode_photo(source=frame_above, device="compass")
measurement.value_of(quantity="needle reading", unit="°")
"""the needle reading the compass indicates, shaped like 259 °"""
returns 160 °
